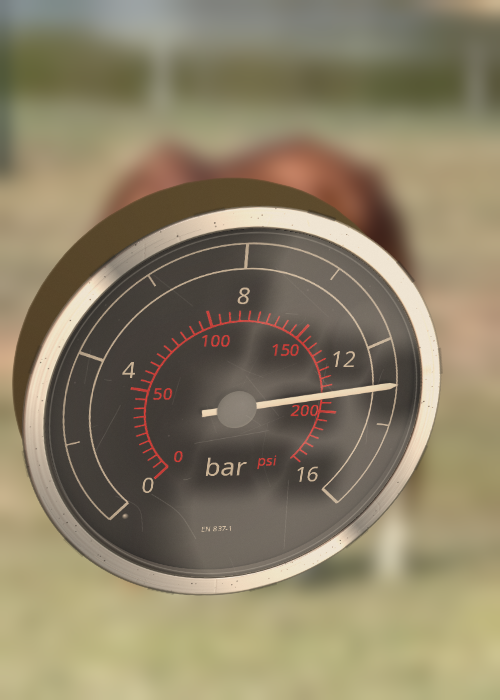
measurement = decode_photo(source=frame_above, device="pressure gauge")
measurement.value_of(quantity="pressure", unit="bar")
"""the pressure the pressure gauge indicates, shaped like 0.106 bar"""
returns 13 bar
